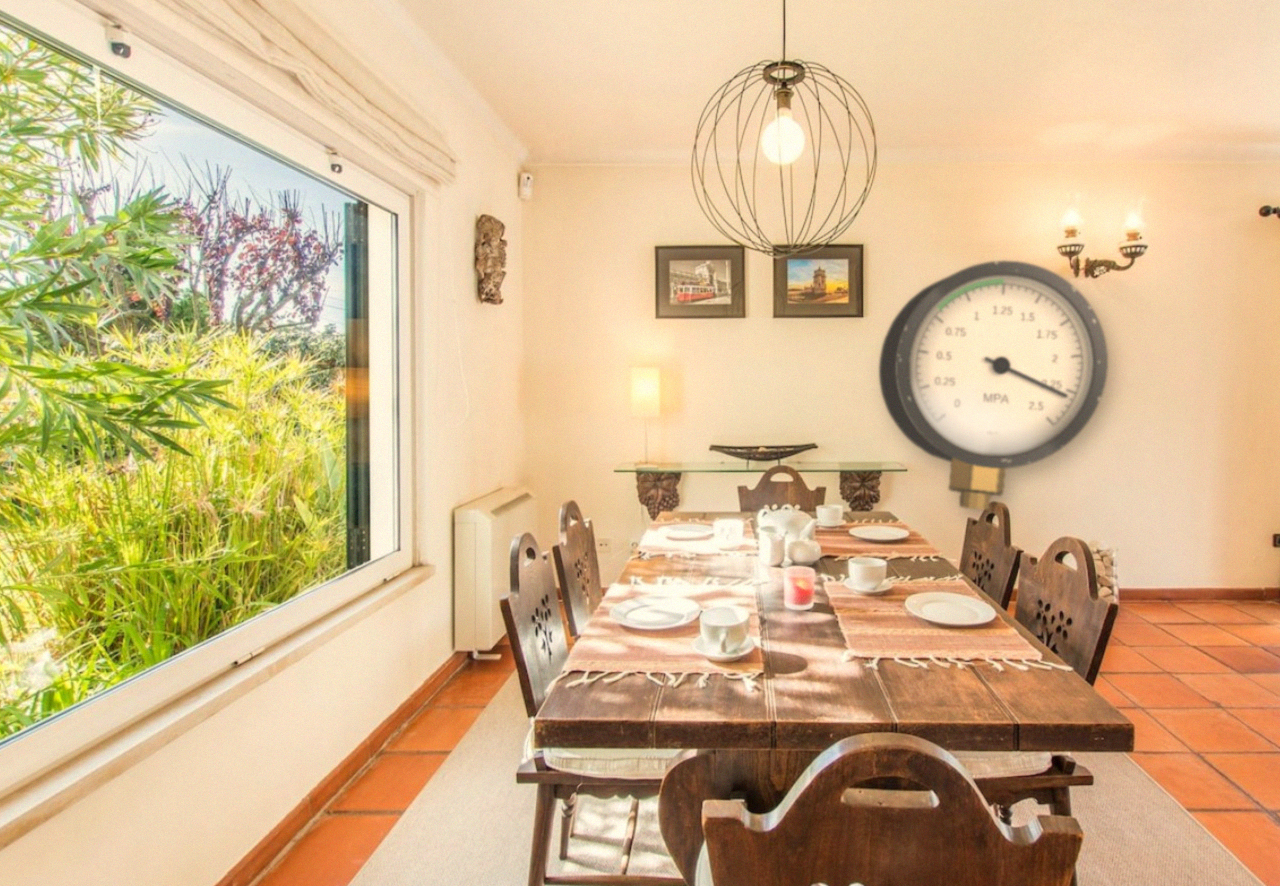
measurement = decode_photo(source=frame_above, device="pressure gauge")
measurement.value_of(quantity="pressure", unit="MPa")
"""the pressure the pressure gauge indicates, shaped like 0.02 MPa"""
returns 2.3 MPa
